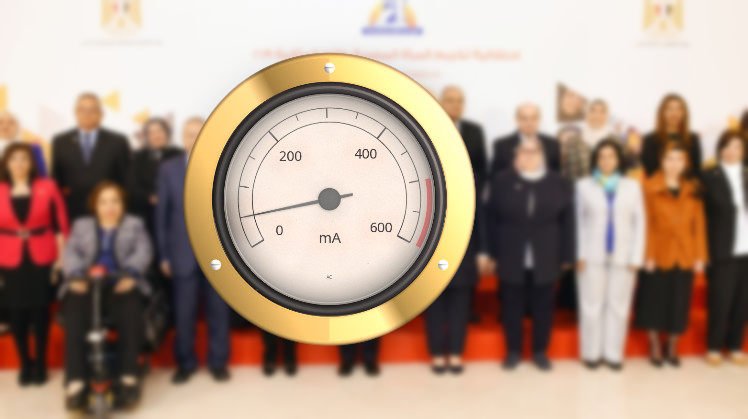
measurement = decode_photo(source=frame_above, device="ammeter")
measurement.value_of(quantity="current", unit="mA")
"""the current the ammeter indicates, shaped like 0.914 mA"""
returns 50 mA
